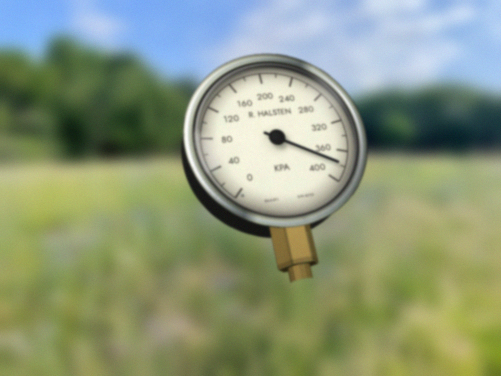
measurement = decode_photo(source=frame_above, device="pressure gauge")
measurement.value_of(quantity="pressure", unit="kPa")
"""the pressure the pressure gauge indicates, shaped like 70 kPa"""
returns 380 kPa
